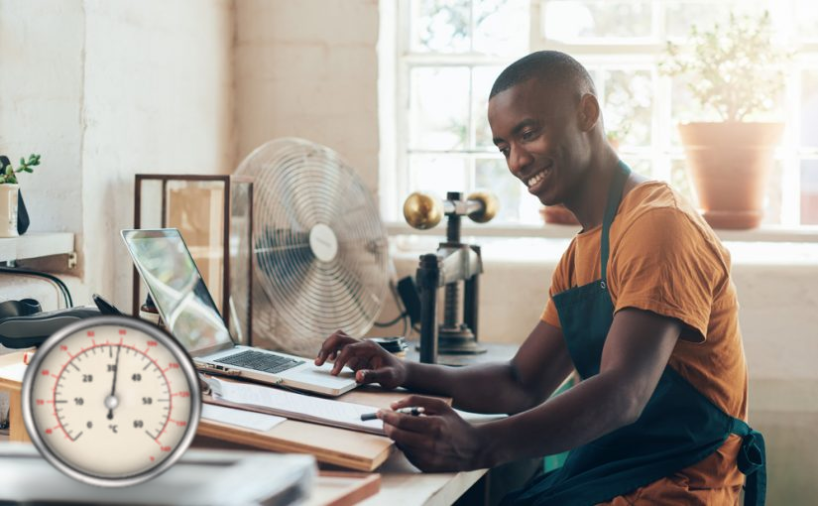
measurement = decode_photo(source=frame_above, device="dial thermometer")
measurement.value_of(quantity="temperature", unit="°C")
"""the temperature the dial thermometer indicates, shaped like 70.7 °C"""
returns 32 °C
